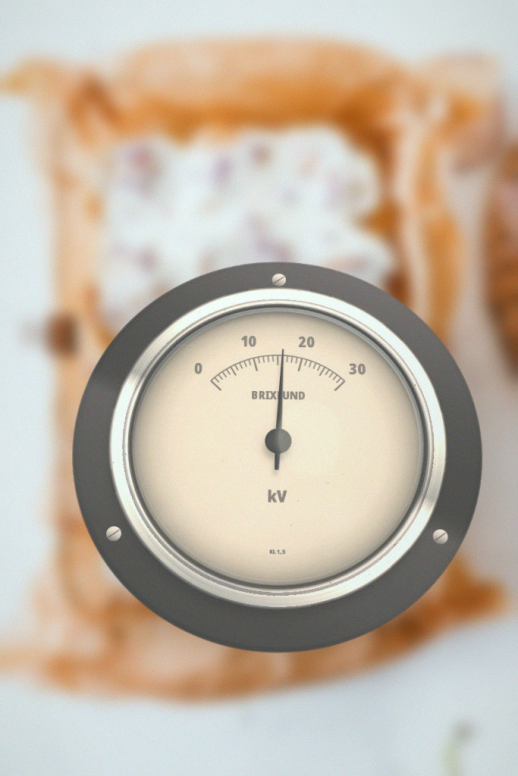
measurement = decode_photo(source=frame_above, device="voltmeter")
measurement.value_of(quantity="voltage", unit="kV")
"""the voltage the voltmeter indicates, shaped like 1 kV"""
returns 16 kV
